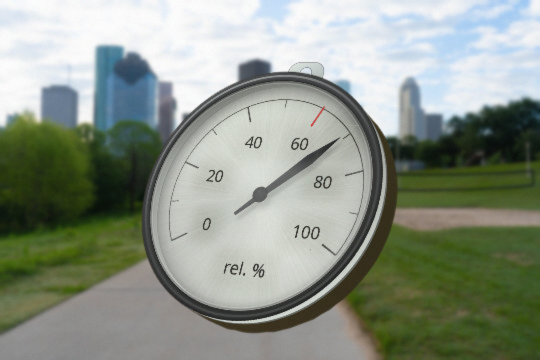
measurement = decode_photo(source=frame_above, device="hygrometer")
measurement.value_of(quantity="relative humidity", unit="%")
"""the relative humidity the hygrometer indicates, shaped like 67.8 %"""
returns 70 %
